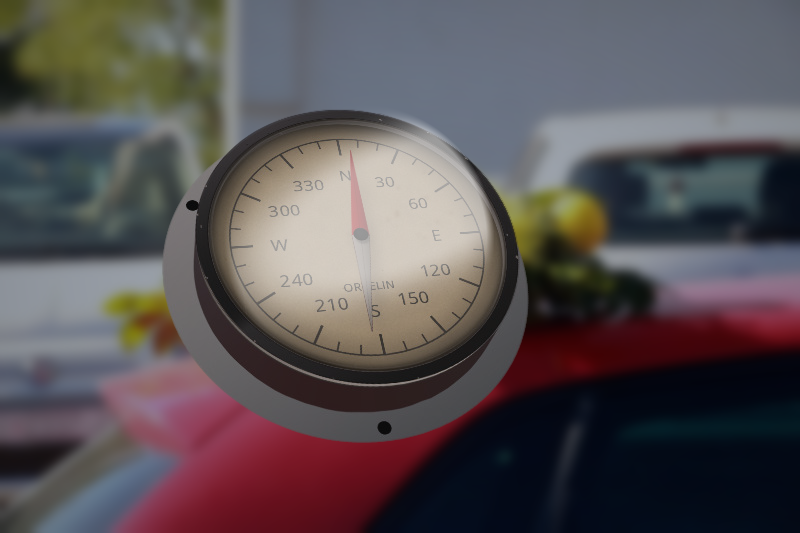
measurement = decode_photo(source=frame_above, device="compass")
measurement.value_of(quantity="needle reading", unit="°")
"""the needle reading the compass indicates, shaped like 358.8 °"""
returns 5 °
